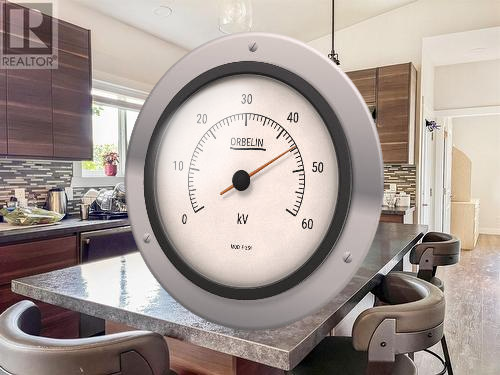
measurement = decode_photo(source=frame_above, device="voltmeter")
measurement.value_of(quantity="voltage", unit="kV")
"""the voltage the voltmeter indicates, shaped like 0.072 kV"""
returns 45 kV
